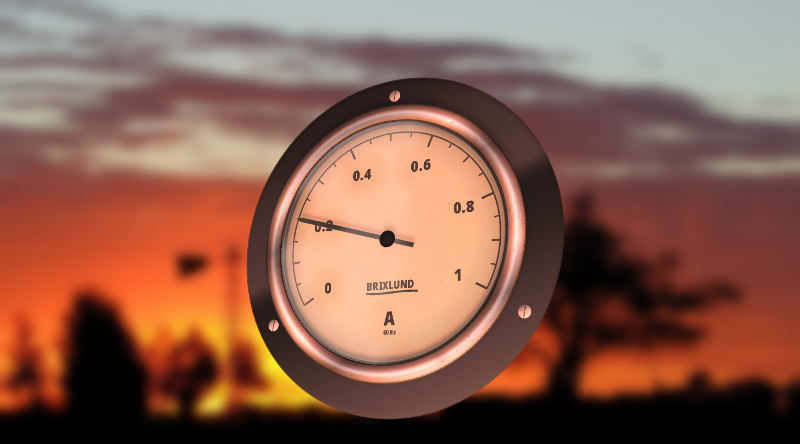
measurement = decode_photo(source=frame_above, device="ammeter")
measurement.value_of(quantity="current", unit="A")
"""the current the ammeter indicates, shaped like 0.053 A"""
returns 0.2 A
